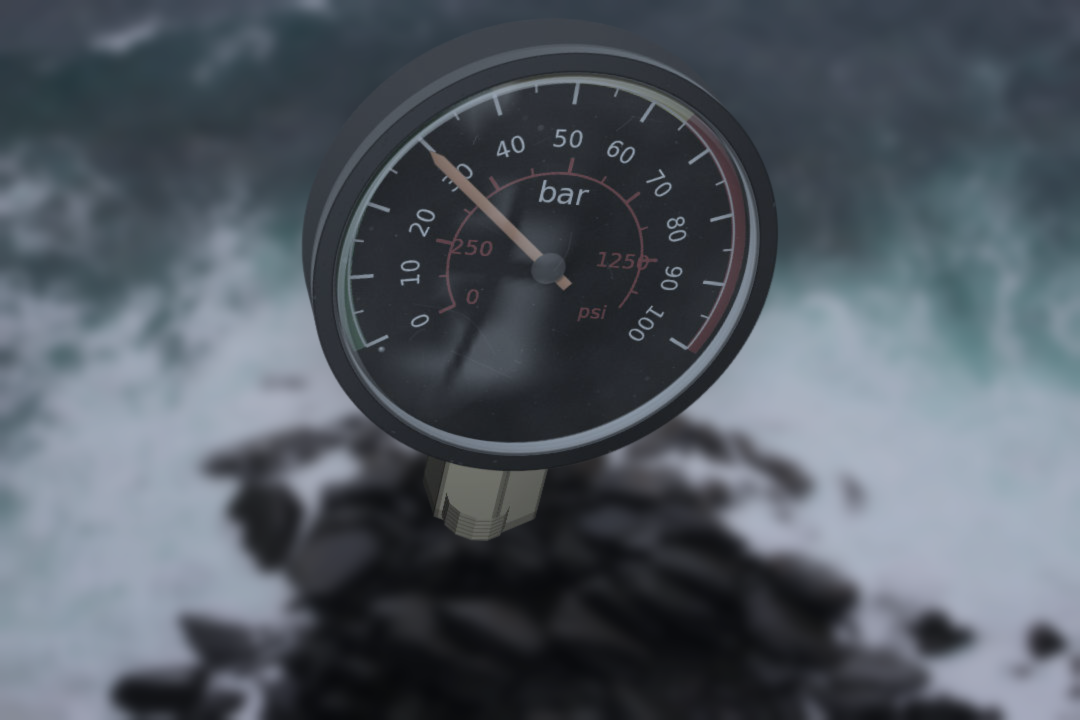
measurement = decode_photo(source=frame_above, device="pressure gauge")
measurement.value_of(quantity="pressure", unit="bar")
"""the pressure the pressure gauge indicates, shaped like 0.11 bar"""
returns 30 bar
